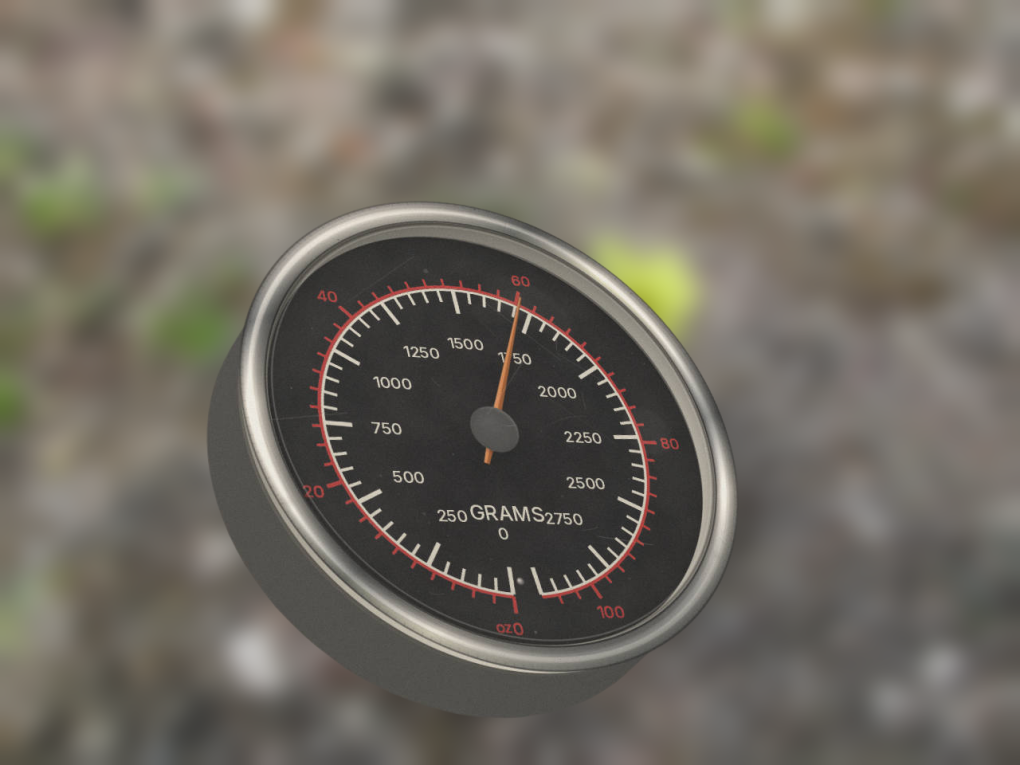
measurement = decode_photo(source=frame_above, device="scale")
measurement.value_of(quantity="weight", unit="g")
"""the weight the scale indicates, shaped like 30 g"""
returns 1700 g
